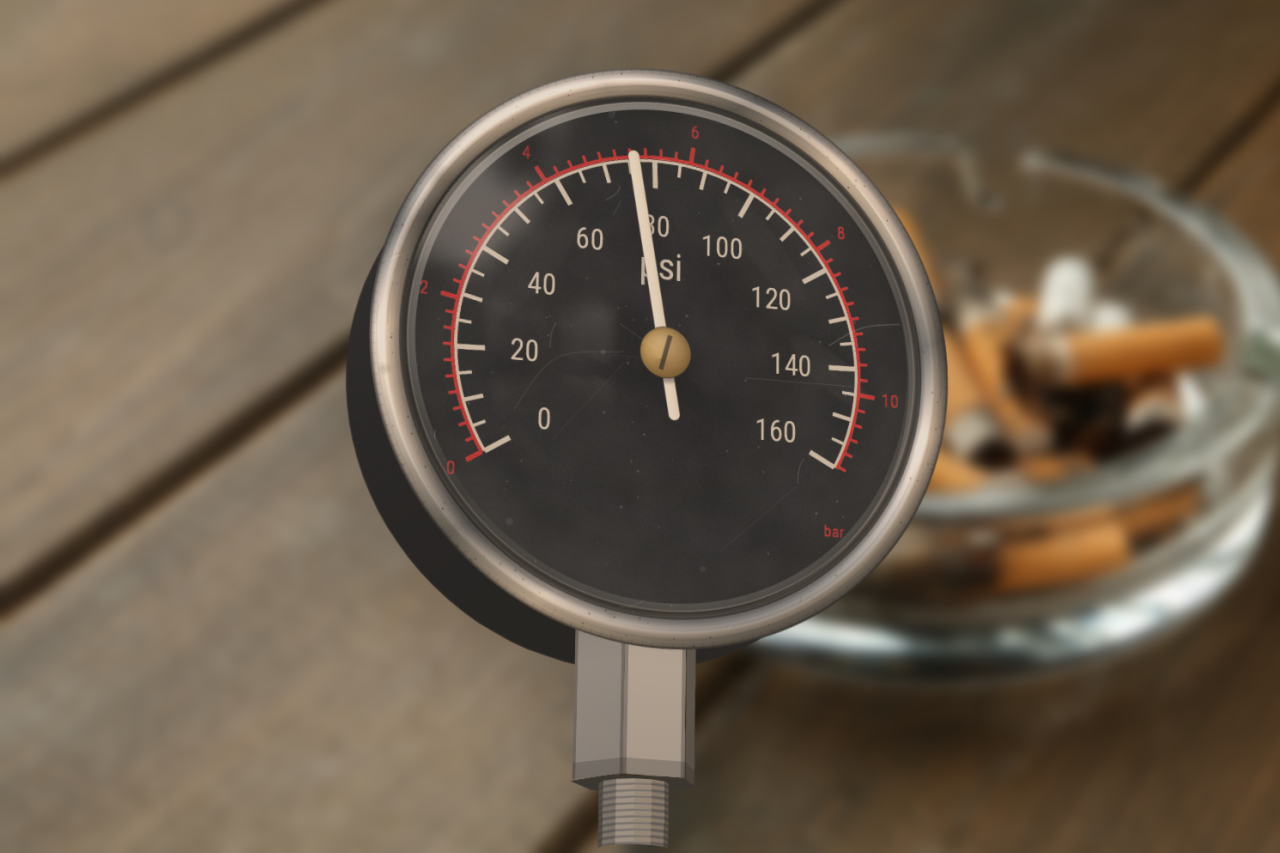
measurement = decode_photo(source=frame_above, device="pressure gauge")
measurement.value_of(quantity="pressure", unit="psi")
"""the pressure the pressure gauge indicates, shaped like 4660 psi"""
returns 75 psi
